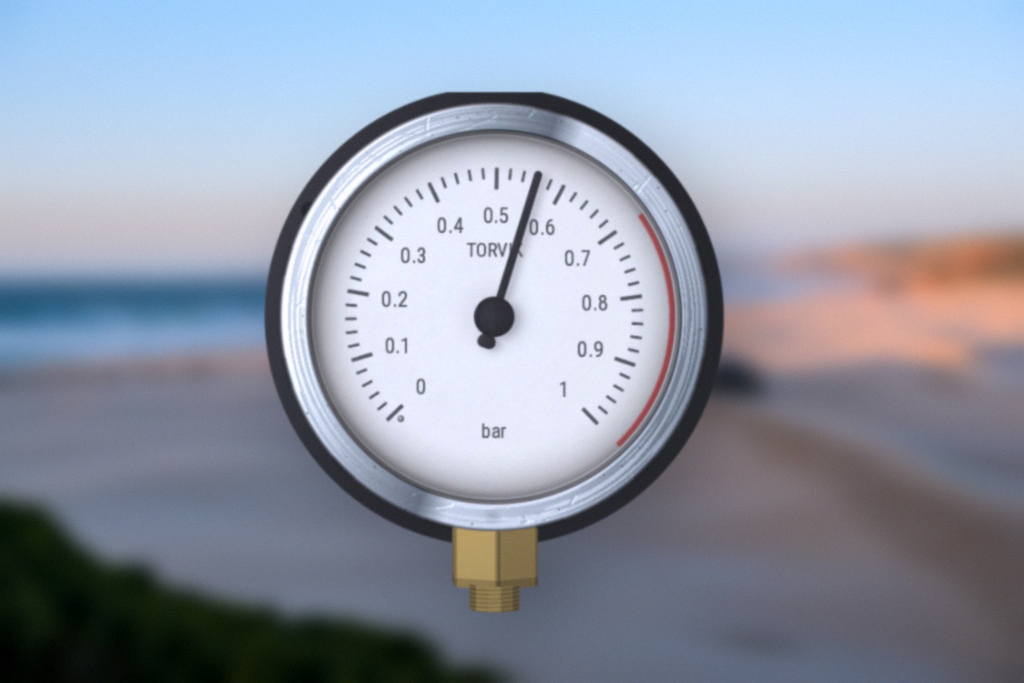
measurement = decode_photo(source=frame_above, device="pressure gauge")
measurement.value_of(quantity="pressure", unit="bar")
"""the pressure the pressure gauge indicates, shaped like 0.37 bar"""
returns 0.56 bar
